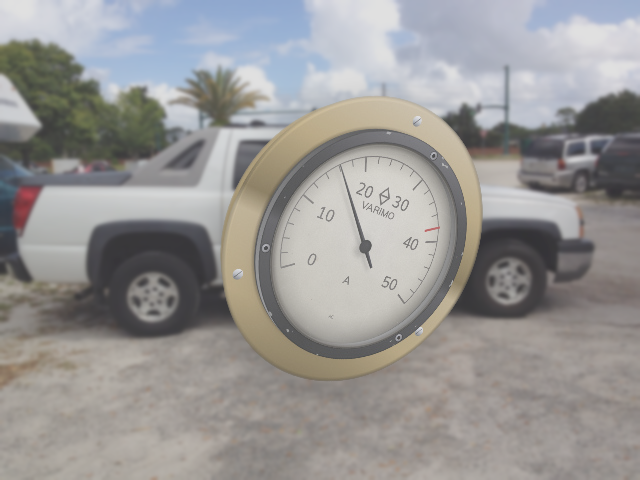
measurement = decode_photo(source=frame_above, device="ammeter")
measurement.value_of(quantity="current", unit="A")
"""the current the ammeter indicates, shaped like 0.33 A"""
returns 16 A
